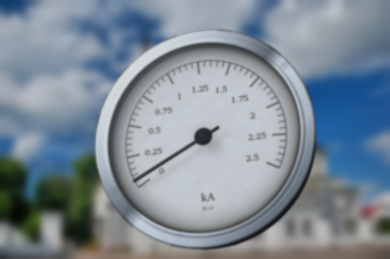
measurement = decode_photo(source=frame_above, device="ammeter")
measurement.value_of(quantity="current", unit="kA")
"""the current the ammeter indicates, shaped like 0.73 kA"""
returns 0.05 kA
